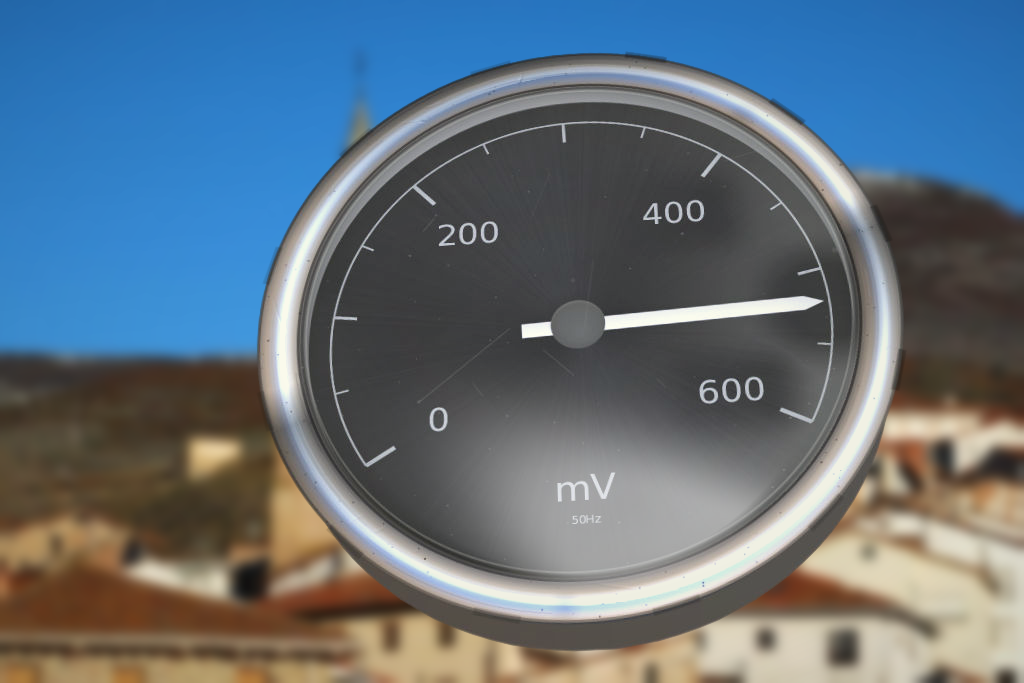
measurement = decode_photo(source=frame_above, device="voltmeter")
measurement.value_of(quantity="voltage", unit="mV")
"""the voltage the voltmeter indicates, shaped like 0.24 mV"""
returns 525 mV
